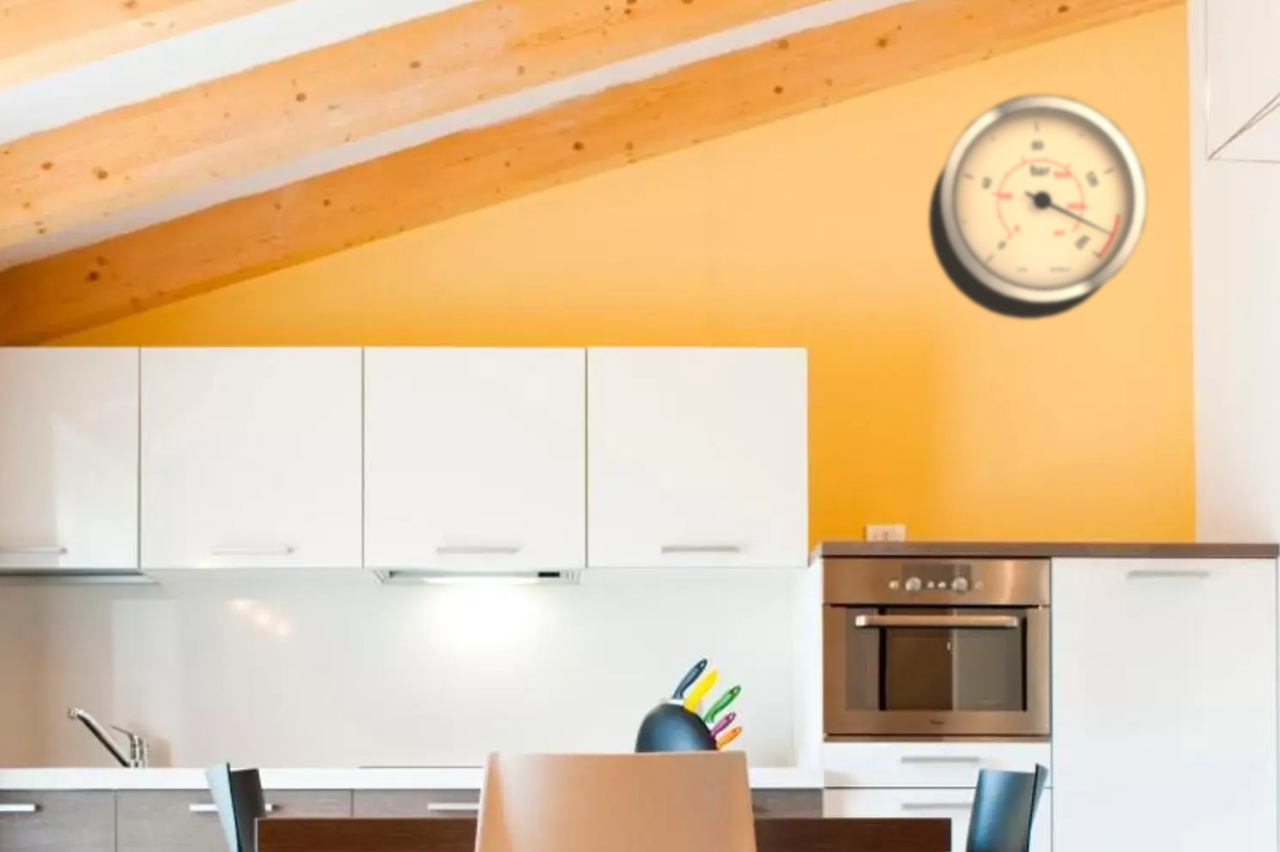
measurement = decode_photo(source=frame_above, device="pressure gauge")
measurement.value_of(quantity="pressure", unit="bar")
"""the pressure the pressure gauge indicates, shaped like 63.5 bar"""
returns 150 bar
